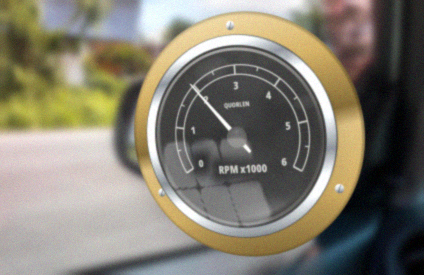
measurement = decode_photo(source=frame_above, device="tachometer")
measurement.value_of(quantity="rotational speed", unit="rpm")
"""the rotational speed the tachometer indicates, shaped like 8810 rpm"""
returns 2000 rpm
